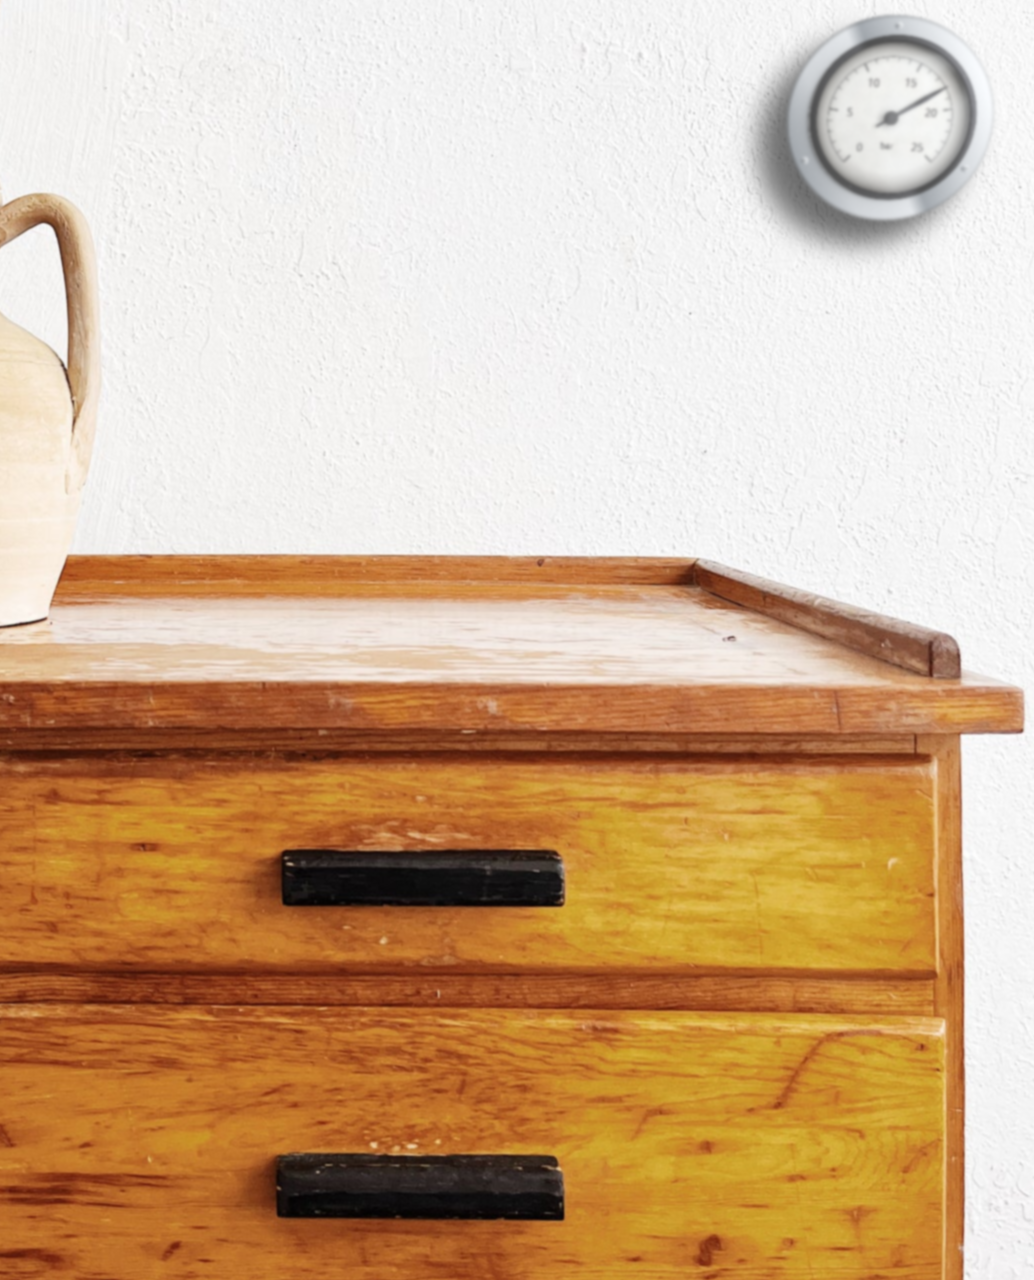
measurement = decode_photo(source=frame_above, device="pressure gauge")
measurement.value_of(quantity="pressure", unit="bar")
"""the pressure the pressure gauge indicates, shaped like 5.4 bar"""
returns 18 bar
